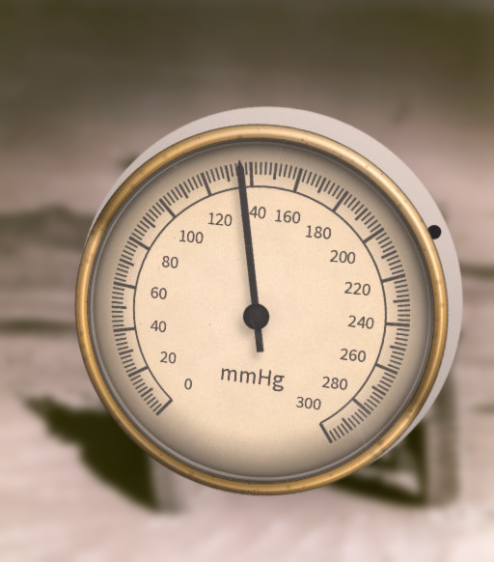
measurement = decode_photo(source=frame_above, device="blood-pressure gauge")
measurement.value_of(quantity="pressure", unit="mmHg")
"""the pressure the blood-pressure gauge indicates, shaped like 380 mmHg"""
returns 136 mmHg
